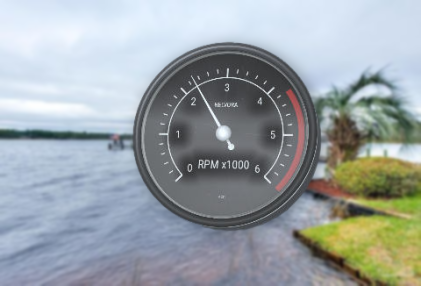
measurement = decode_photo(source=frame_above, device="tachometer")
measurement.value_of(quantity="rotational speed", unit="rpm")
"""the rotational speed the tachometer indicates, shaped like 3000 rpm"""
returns 2300 rpm
